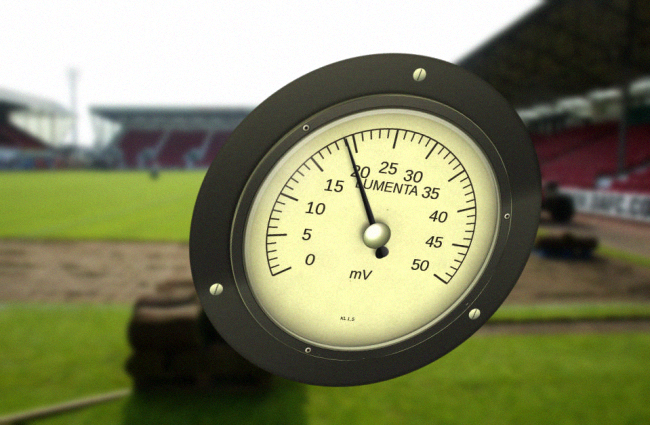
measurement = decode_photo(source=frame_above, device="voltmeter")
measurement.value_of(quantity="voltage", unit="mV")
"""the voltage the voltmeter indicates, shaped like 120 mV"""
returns 19 mV
